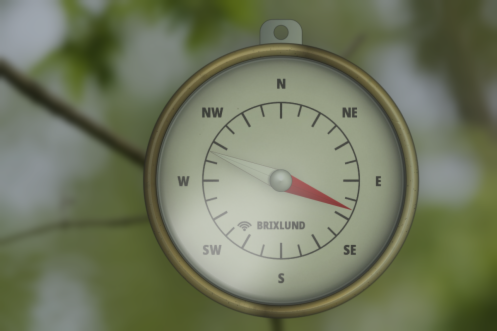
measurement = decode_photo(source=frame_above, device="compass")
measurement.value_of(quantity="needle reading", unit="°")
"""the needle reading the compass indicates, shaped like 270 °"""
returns 112.5 °
